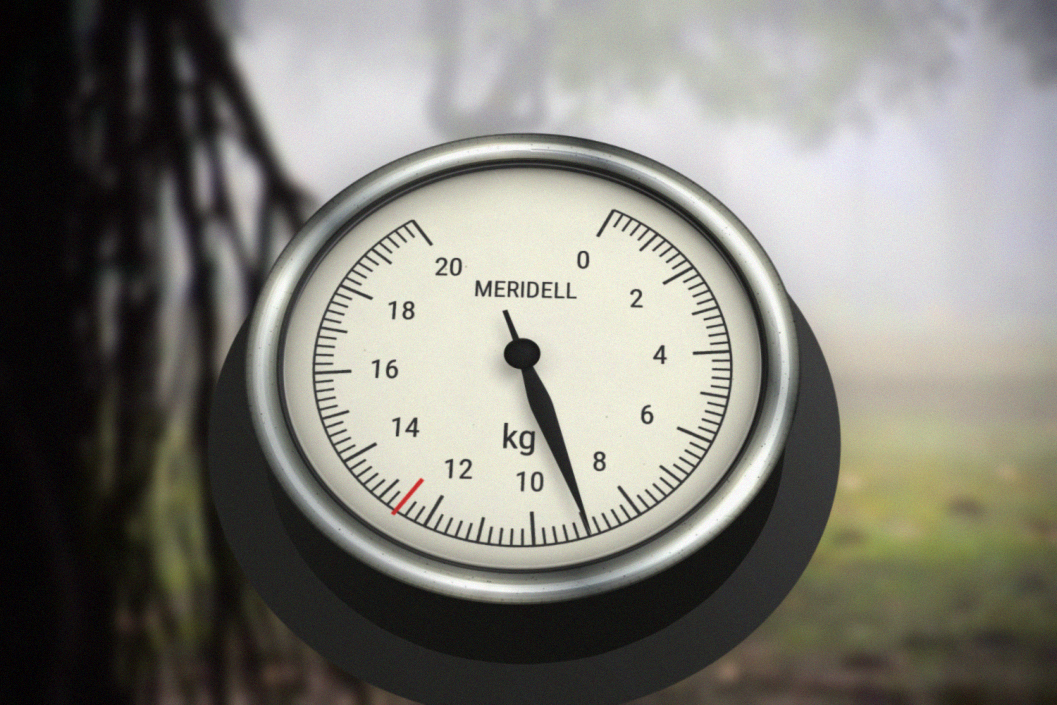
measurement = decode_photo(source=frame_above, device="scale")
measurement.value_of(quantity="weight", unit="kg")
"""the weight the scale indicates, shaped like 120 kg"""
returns 9 kg
